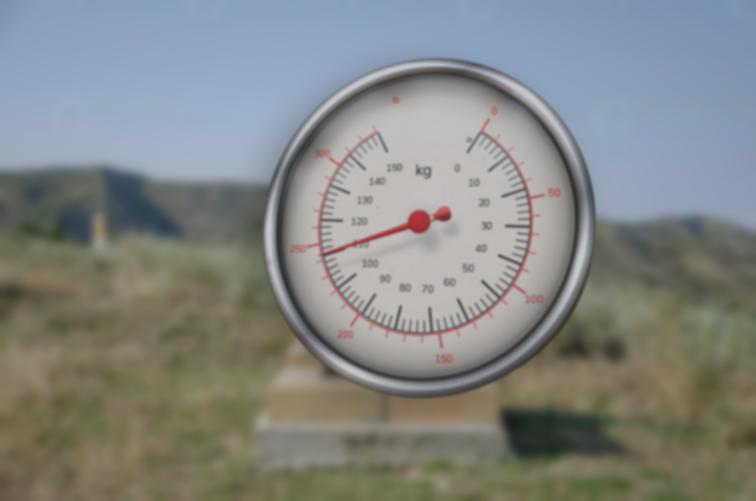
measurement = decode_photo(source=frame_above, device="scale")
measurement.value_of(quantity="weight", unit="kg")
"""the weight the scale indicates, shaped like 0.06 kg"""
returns 110 kg
